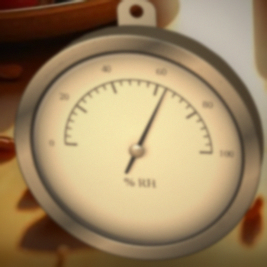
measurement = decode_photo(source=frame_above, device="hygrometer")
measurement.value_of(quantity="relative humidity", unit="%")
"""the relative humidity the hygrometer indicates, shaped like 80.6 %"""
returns 64 %
